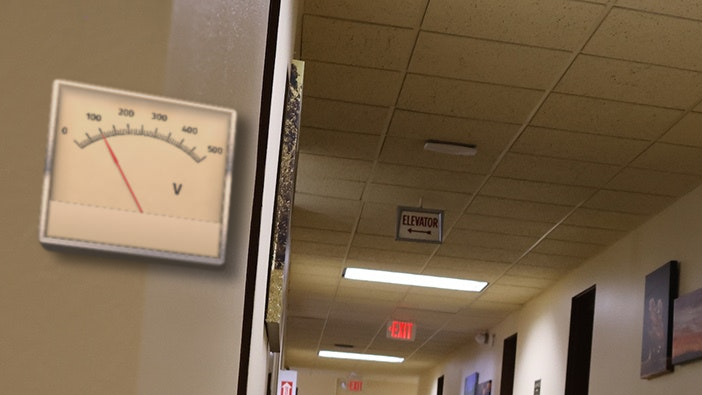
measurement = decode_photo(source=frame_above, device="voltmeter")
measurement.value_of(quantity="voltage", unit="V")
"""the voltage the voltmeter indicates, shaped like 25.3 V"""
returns 100 V
